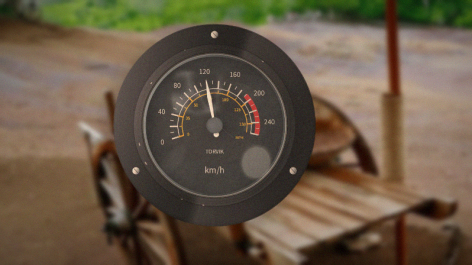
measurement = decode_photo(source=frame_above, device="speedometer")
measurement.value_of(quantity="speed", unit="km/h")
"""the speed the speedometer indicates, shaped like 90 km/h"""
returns 120 km/h
